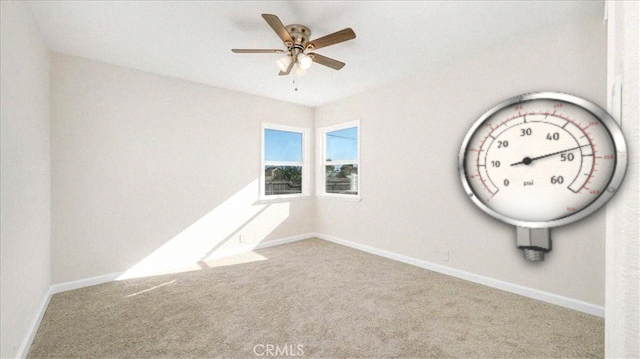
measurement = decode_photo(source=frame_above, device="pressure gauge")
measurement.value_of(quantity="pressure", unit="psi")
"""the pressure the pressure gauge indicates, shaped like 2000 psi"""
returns 47.5 psi
